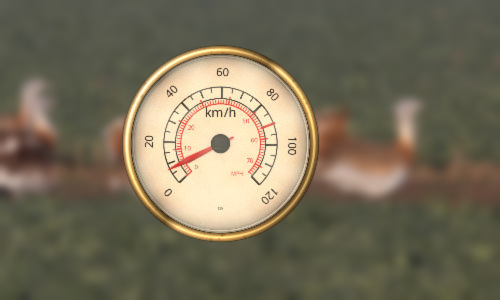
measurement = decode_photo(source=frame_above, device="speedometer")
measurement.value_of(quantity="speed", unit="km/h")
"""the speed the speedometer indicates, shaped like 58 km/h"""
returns 7.5 km/h
